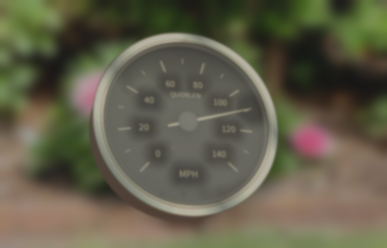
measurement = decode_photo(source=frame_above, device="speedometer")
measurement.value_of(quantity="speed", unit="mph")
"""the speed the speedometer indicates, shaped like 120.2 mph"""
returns 110 mph
